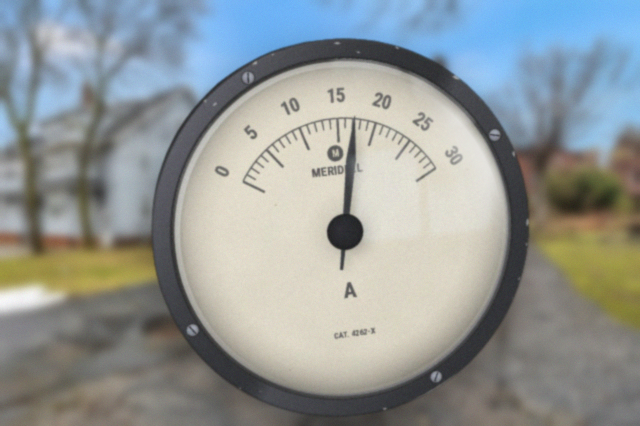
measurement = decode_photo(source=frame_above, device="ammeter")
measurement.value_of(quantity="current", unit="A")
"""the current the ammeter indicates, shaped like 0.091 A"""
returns 17 A
